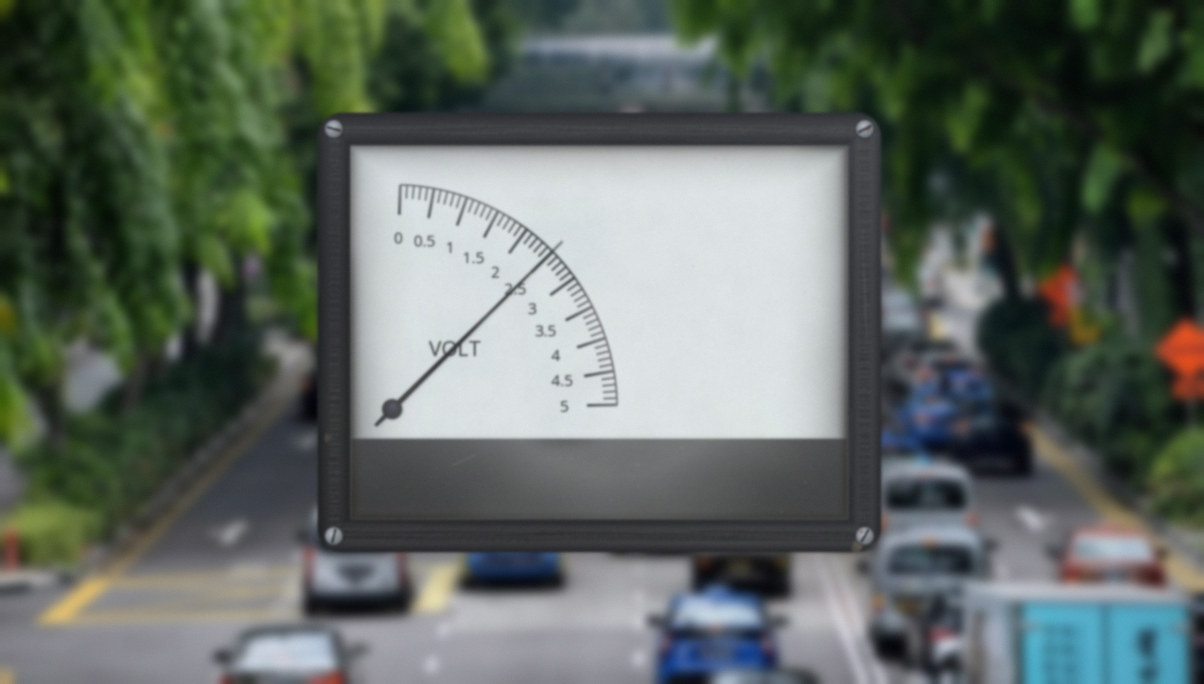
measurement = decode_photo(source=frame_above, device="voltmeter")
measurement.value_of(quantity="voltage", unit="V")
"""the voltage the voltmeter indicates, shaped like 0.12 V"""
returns 2.5 V
